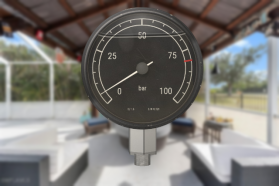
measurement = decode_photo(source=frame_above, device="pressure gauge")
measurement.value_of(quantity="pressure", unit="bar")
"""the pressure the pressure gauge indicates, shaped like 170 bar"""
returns 5 bar
